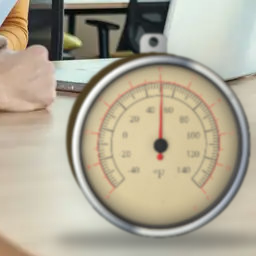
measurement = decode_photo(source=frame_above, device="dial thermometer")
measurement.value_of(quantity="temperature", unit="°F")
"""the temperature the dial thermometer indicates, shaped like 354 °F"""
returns 50 °F
